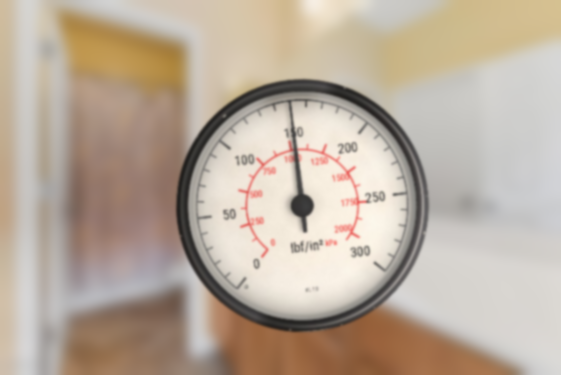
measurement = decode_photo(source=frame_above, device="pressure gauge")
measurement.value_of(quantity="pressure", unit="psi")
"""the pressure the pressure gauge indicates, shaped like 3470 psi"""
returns 150 psi
